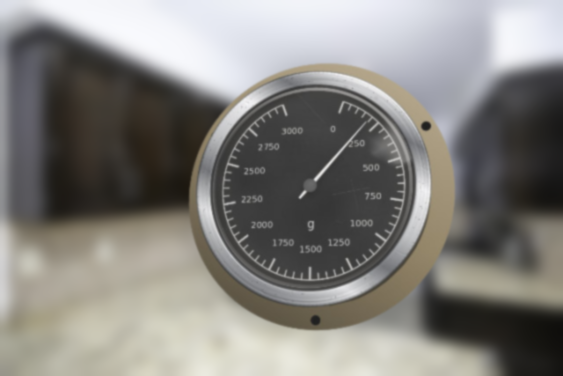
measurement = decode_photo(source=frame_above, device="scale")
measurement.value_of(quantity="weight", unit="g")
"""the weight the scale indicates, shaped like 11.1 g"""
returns 200 g
